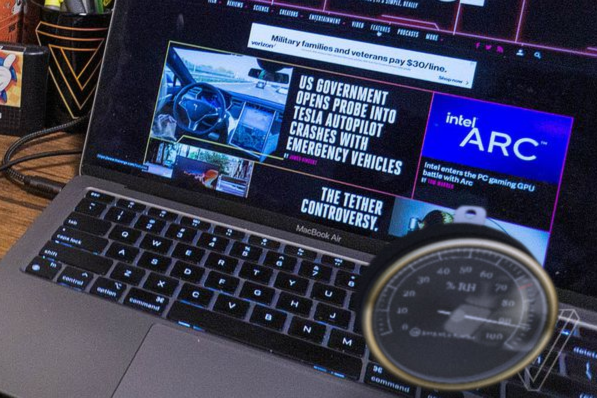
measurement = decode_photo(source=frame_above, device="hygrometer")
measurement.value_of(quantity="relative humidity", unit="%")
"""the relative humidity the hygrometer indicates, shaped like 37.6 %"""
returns 90 %
